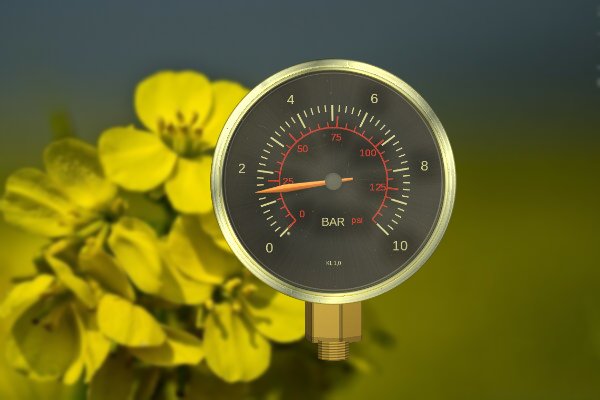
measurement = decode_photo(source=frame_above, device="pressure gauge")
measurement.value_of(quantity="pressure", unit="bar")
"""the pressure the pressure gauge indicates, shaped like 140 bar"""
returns 1.4 bar
